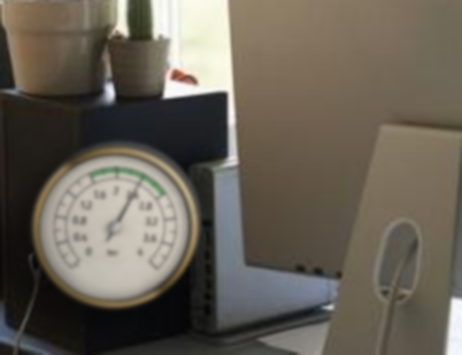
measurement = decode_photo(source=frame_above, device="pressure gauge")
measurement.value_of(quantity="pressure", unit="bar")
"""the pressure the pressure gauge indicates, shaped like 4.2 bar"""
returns 2.4 bar
